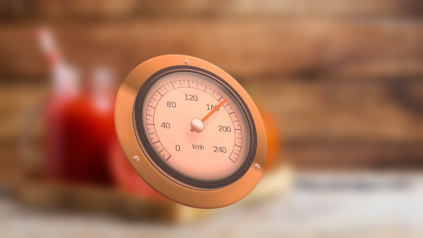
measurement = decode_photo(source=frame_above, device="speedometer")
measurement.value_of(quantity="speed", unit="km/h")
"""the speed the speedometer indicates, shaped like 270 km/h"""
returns 165 km/h
